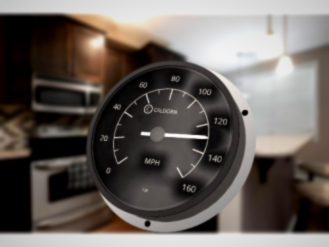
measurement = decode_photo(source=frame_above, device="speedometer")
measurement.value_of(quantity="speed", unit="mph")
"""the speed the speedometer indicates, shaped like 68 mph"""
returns 130 mph
